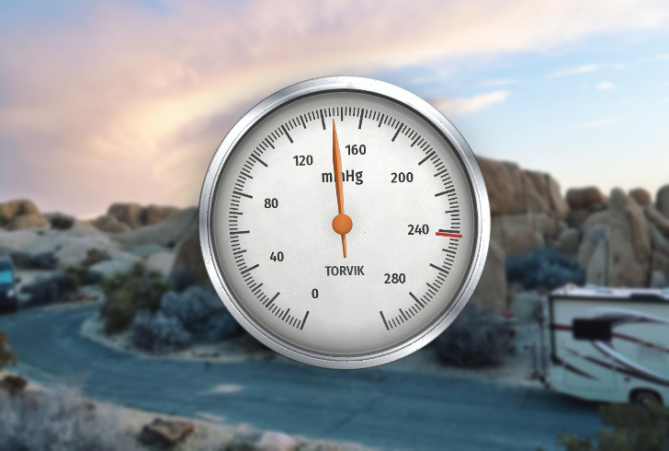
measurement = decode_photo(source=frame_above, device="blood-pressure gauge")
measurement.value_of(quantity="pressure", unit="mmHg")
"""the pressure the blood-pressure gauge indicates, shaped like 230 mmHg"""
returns 146 mmHg
